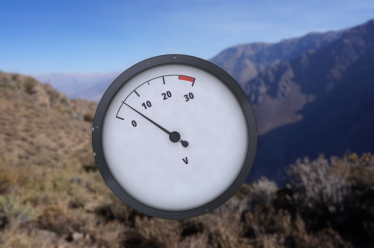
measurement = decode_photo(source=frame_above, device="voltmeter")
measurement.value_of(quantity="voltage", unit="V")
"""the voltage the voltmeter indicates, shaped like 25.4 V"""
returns 5 V
